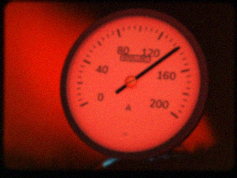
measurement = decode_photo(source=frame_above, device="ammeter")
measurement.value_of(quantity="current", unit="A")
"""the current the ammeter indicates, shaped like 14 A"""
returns 140 A
